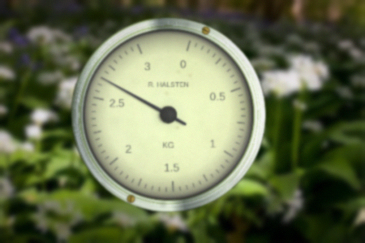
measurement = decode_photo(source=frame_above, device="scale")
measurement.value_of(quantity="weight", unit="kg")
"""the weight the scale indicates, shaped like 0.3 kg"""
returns 2.65 kg
